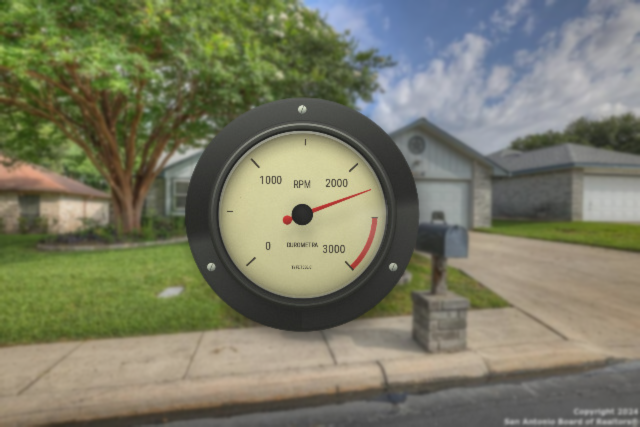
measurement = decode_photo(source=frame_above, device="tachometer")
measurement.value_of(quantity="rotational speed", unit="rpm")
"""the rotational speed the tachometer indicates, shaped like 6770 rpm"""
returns 2250 rpm
